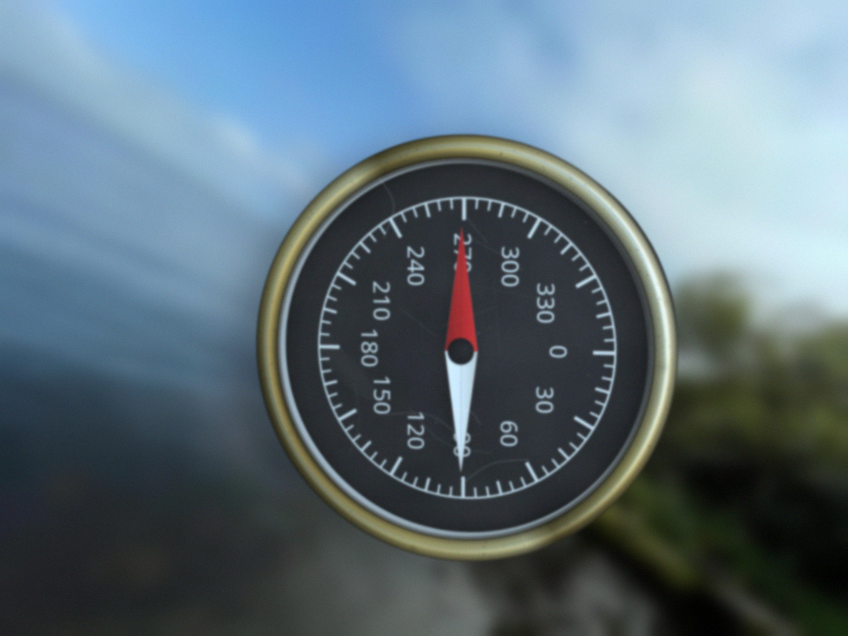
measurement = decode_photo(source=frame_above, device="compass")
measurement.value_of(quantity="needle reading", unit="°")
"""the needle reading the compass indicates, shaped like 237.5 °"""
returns 270 °
